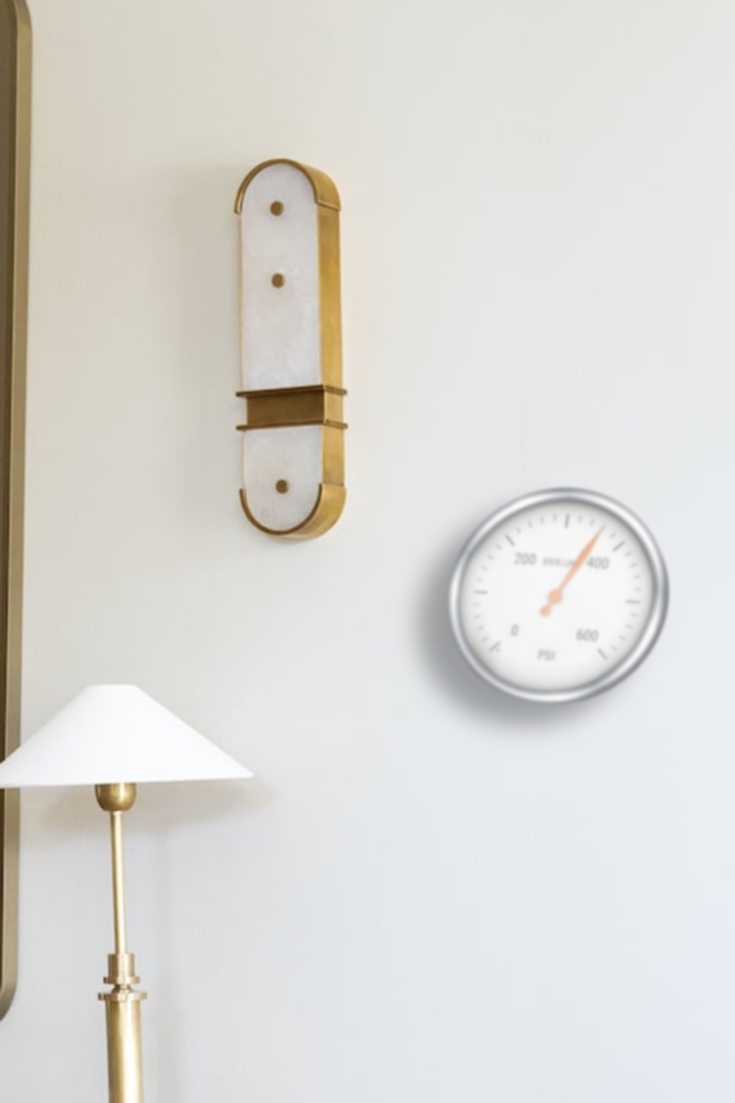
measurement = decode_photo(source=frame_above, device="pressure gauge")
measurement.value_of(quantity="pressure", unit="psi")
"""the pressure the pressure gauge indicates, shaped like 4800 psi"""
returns 360 psi
